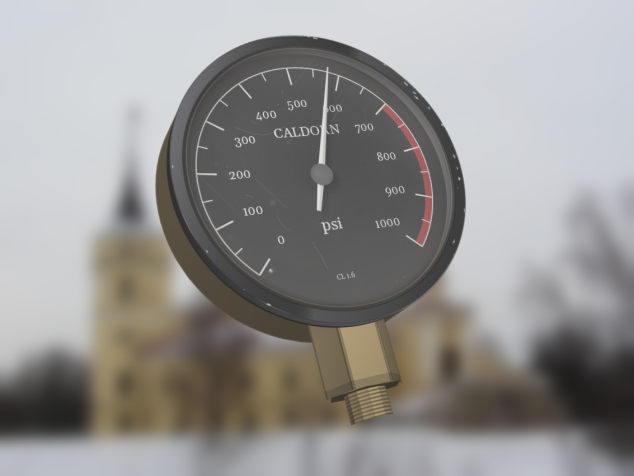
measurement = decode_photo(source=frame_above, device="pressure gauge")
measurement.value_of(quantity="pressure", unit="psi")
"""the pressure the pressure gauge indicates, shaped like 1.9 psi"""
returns 575 psi
